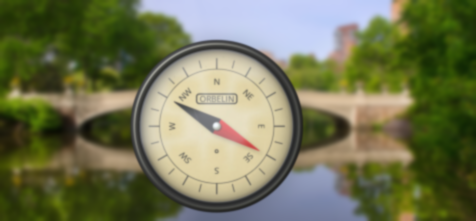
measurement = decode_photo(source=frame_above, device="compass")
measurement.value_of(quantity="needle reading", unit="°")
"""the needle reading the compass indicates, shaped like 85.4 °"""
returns 120 °
